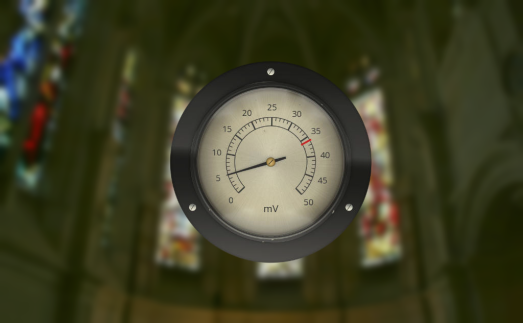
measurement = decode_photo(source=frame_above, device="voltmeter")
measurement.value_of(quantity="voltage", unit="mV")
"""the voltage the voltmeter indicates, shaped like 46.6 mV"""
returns 5 mV
